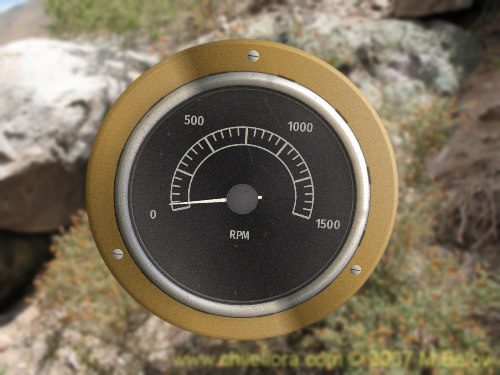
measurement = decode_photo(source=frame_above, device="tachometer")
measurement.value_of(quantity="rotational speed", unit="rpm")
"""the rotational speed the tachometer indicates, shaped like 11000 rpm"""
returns 50 rpm
